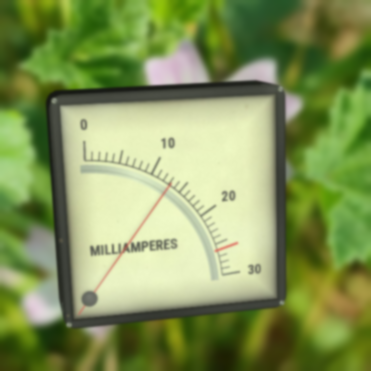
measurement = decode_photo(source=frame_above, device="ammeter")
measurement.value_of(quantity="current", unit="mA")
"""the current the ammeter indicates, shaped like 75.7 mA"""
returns 13 mA
